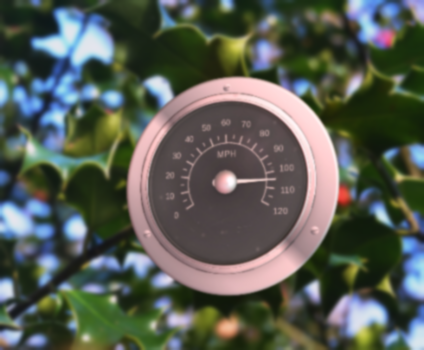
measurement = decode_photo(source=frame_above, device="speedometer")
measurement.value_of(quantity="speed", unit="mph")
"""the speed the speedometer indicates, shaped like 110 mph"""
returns 105 mph
